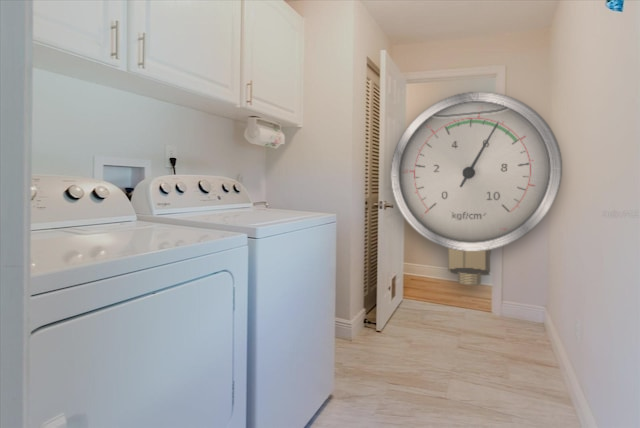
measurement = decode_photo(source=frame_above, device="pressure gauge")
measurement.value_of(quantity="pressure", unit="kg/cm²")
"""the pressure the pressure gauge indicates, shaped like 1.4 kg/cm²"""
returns 6 kg/cm²
